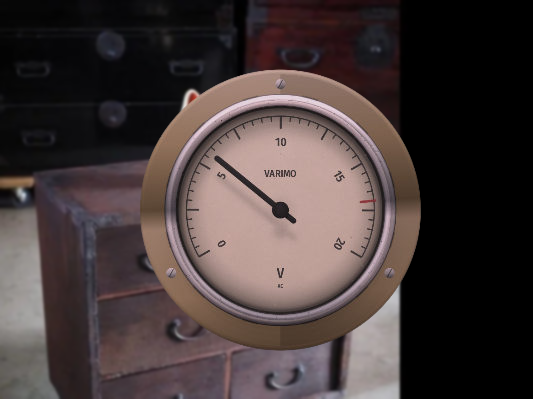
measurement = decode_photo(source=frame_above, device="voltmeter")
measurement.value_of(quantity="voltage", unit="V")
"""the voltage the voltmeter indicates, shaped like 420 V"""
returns 5.75 V
